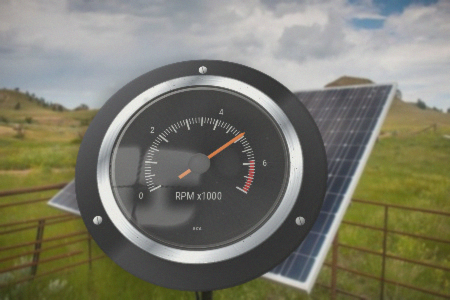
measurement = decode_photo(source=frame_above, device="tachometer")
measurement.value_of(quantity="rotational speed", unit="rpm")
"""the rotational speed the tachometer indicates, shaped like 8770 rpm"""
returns 5000 rpm
